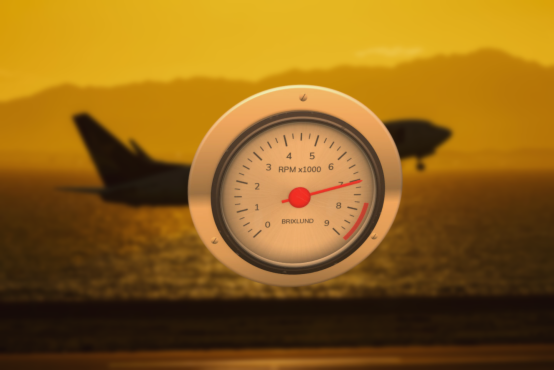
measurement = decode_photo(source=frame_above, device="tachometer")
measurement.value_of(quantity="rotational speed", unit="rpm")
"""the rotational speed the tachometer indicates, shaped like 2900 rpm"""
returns 7000 rpm
